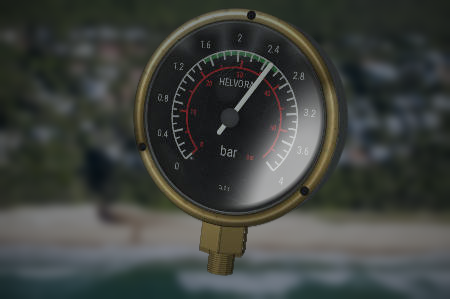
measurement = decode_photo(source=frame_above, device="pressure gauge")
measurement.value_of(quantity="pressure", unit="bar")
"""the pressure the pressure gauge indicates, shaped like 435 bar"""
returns 2.5 bar
